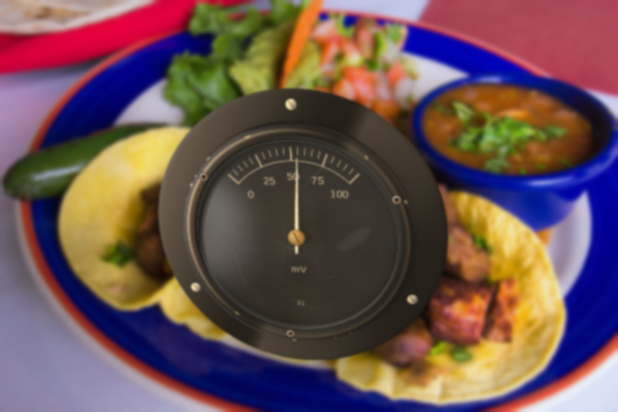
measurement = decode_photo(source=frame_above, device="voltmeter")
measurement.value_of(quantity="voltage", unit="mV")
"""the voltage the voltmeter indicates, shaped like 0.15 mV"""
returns 55 mV
